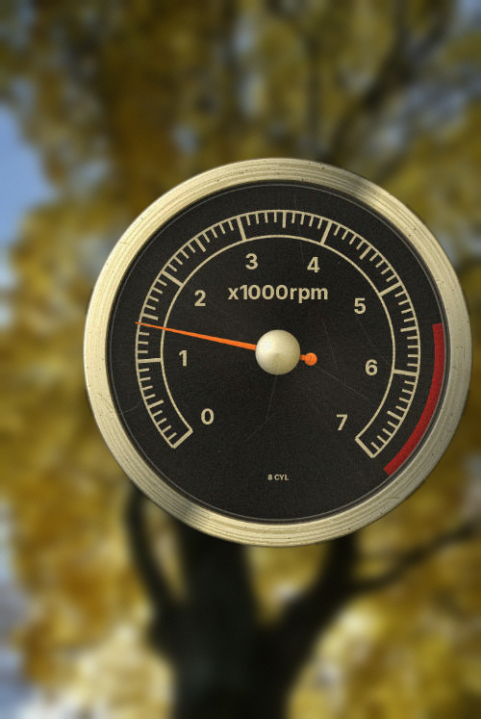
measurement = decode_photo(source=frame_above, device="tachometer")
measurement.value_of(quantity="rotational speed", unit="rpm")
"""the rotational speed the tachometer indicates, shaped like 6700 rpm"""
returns 1400 rpm
